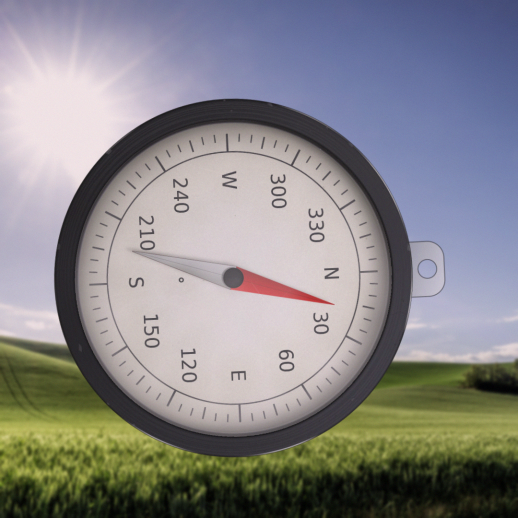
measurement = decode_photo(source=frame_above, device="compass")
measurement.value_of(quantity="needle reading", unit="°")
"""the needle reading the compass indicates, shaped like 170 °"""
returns 17.5 °
